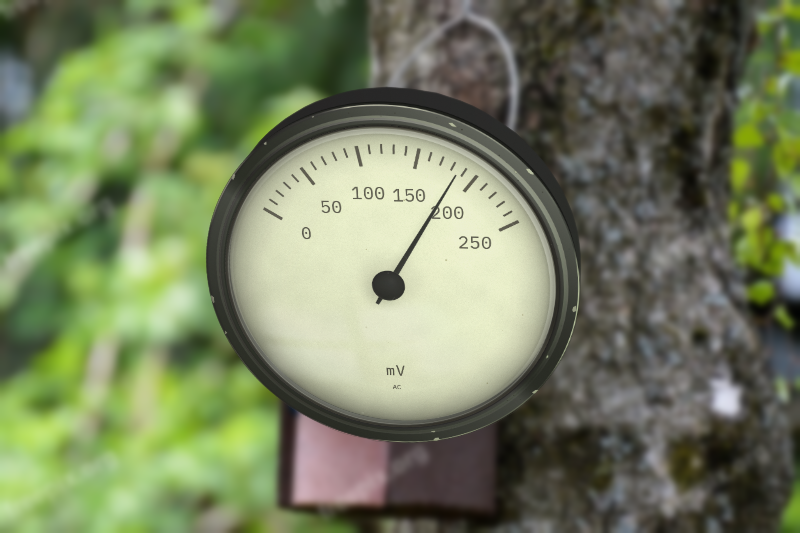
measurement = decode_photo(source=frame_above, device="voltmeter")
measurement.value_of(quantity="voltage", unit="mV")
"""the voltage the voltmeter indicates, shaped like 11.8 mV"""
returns 185 mV
